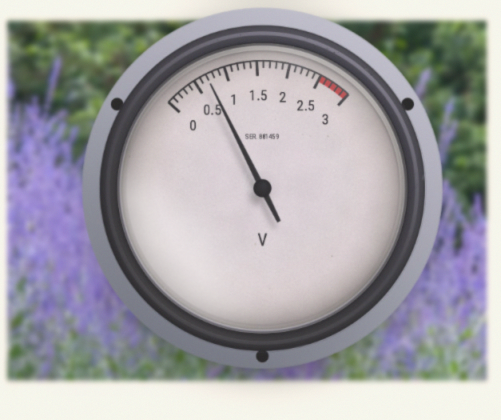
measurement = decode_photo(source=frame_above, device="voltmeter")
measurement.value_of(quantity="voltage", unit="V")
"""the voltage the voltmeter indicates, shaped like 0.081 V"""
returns 0.7 V
